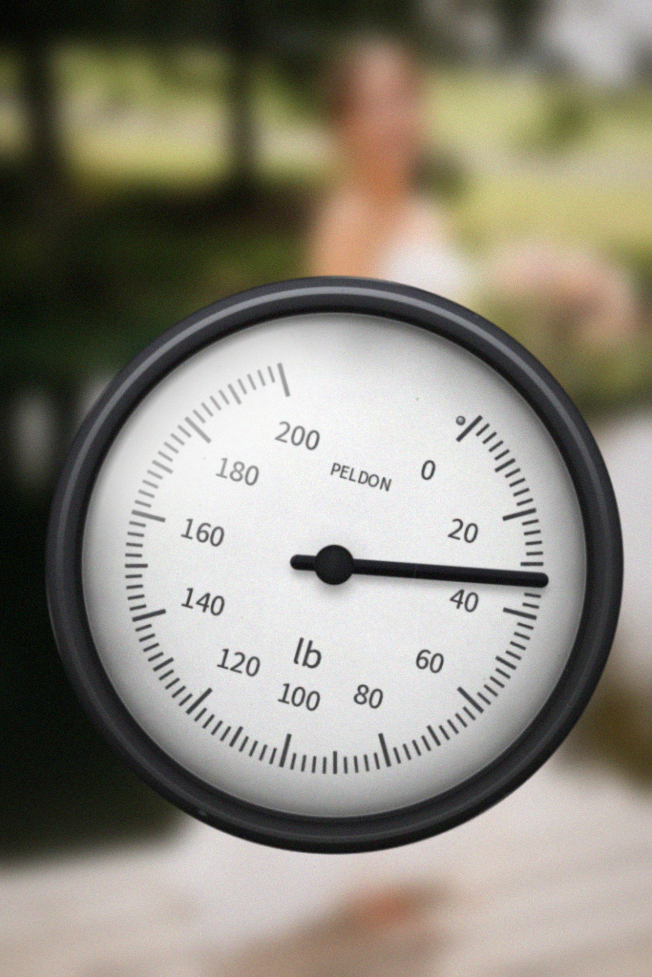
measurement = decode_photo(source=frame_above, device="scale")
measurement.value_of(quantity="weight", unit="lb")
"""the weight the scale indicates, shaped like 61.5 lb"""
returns 33 lb
